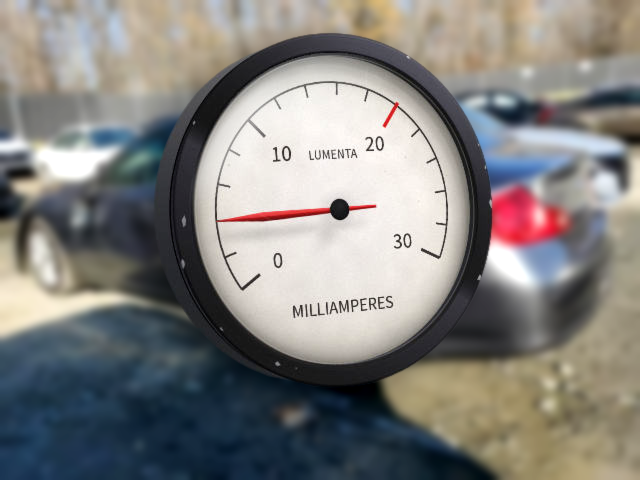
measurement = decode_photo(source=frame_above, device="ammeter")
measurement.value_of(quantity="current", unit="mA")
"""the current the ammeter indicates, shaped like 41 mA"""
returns 4 mA
